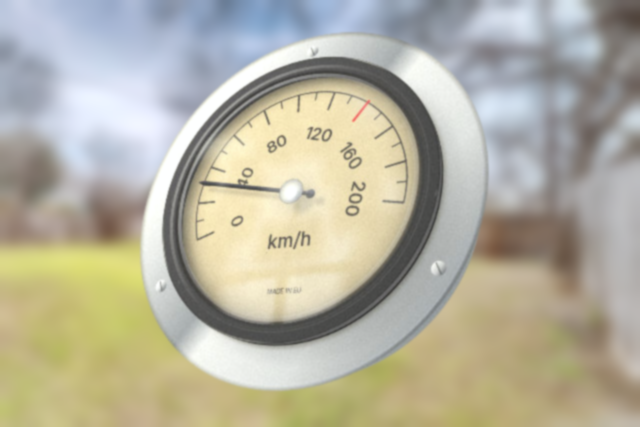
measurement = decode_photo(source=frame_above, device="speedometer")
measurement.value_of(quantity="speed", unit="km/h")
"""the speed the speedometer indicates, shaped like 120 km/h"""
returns 30 km/h
